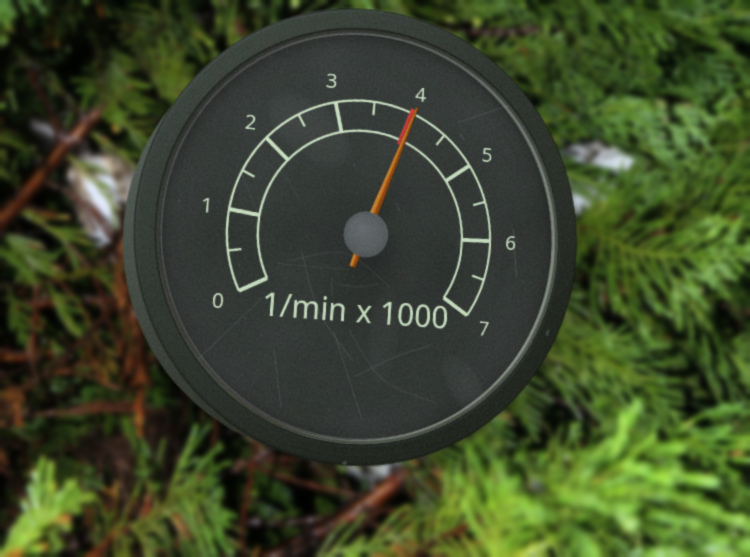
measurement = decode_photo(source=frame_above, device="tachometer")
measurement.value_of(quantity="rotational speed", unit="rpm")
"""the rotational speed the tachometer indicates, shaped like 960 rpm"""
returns 4000 rpm
